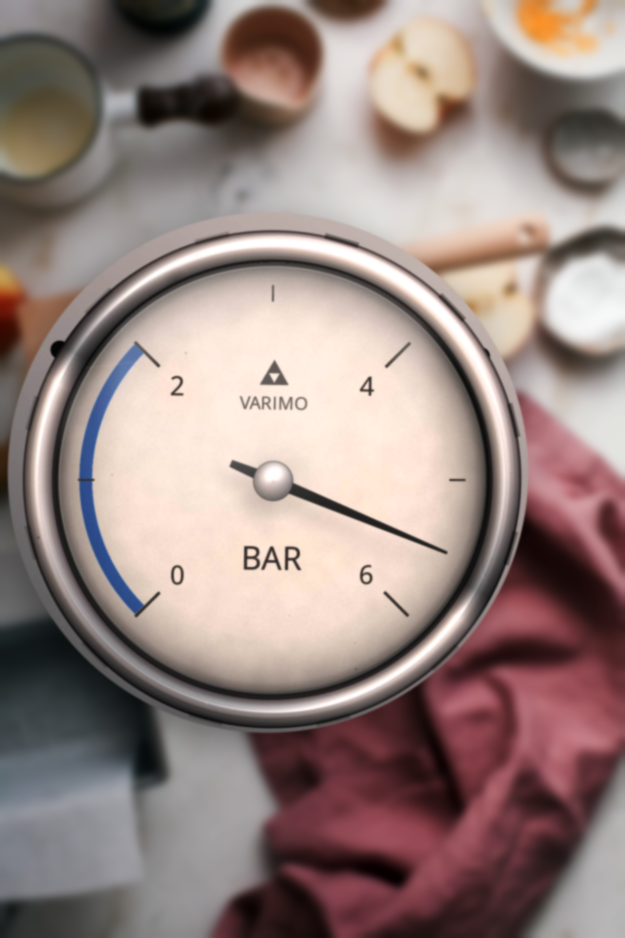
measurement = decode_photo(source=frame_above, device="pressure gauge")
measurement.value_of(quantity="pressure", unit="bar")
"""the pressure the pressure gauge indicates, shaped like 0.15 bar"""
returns 5.5 bar
